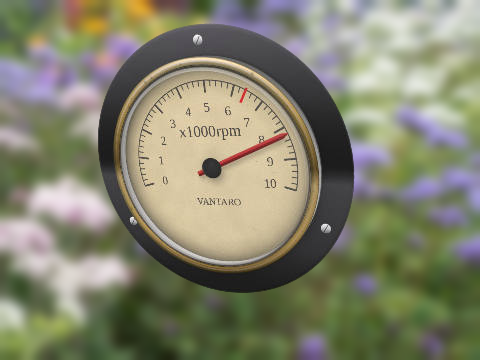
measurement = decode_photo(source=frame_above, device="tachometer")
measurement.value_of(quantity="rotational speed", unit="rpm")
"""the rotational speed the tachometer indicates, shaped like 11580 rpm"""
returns 8200 rpm
